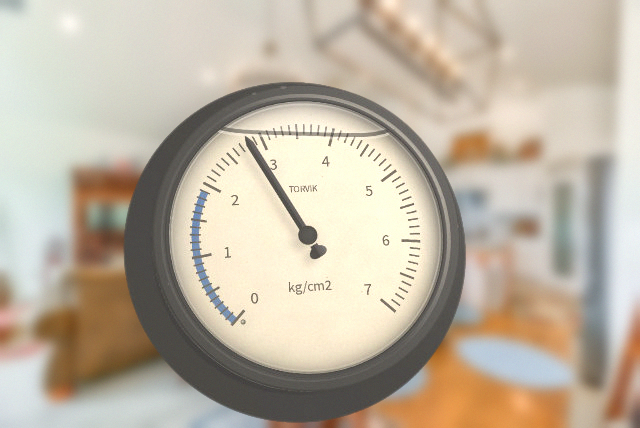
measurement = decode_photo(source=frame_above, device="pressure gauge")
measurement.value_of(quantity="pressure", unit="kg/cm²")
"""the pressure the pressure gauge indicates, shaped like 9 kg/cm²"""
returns 2.8 kg/cm²
